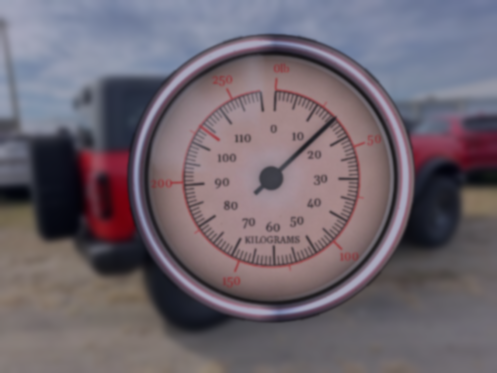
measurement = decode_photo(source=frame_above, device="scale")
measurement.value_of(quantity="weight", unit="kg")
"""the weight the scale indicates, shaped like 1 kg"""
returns 15 kg
